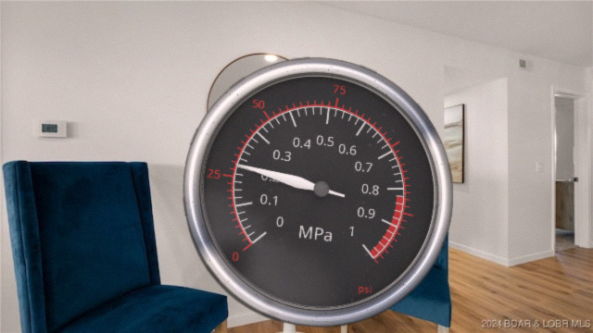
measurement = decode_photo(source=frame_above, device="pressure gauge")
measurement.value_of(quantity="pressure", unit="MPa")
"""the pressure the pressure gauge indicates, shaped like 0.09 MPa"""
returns 0.2 MPa
